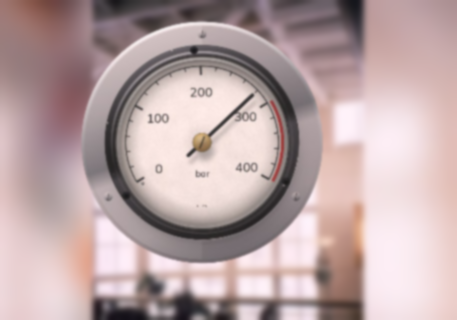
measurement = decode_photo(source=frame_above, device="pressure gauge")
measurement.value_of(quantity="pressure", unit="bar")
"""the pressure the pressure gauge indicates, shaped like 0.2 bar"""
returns 280 bar
